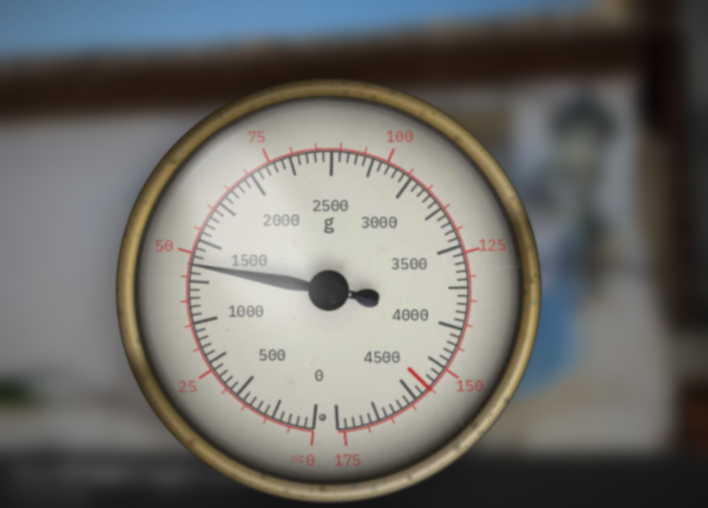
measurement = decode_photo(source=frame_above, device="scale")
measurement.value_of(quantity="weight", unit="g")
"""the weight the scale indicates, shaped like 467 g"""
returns 1350 g
